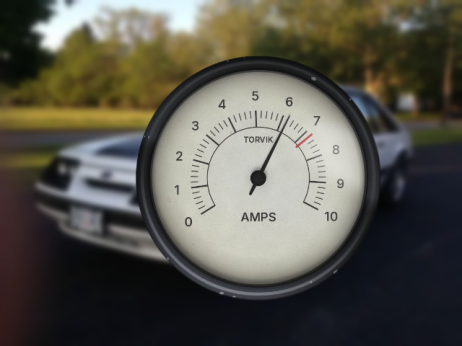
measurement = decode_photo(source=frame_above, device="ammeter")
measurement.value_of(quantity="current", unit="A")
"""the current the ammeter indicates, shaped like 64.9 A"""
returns 6.2 A
